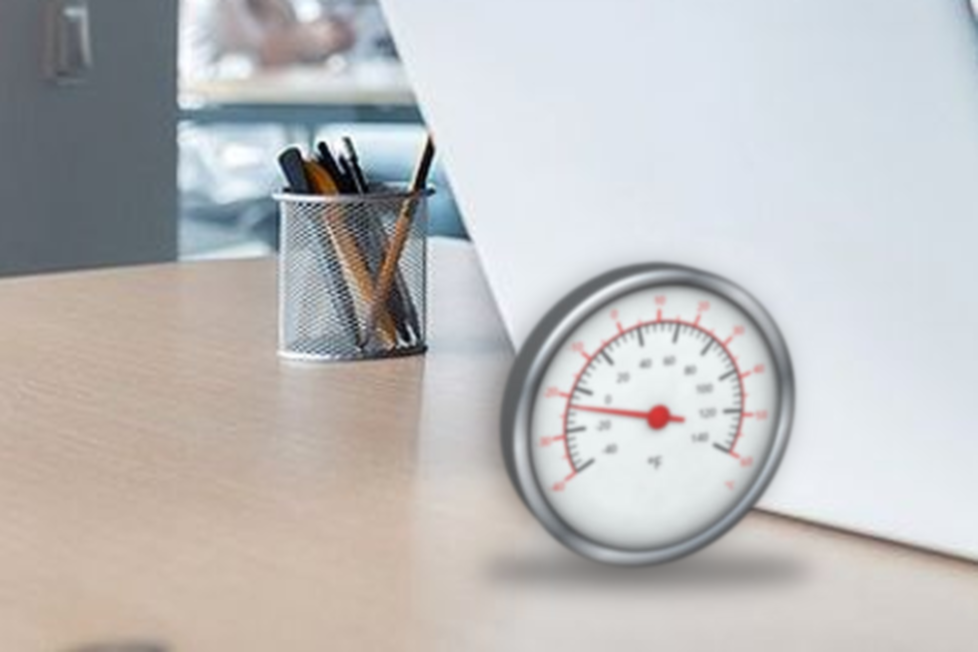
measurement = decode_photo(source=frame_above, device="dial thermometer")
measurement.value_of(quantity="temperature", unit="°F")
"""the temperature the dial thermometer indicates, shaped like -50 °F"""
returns -8 °F
